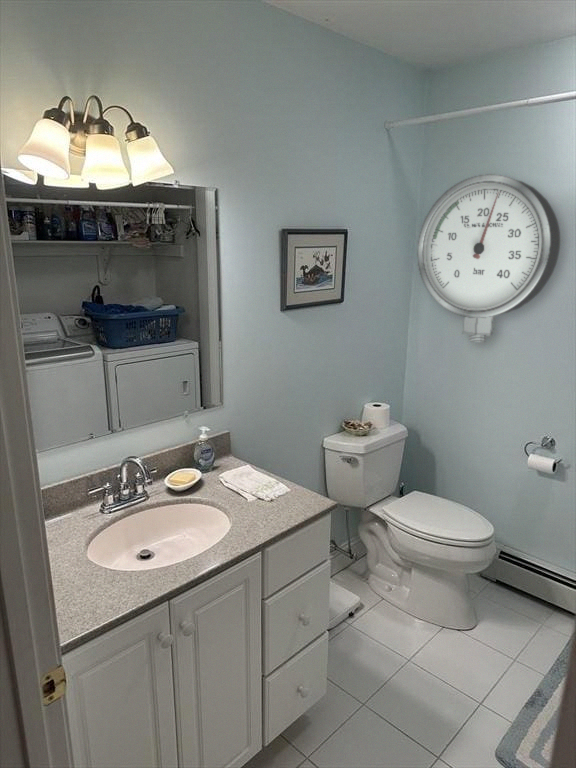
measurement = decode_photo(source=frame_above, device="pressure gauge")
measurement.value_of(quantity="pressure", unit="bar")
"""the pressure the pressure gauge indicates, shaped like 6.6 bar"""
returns 22.5 bar
